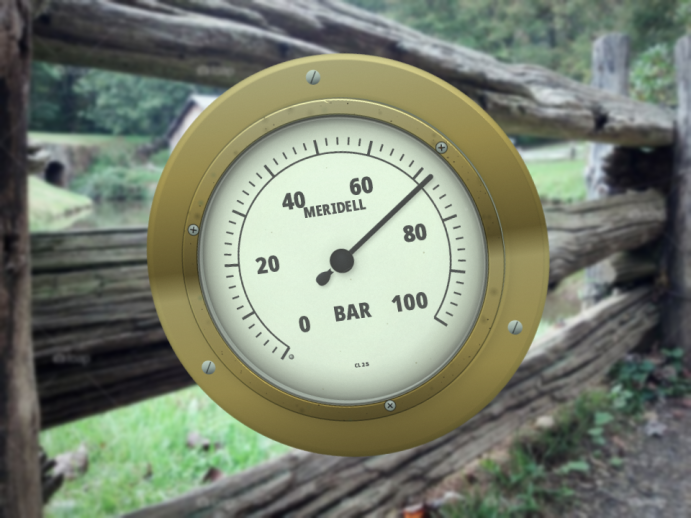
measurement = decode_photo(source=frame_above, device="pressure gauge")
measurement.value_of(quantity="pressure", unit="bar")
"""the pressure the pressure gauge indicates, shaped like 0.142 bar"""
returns 72 bar
